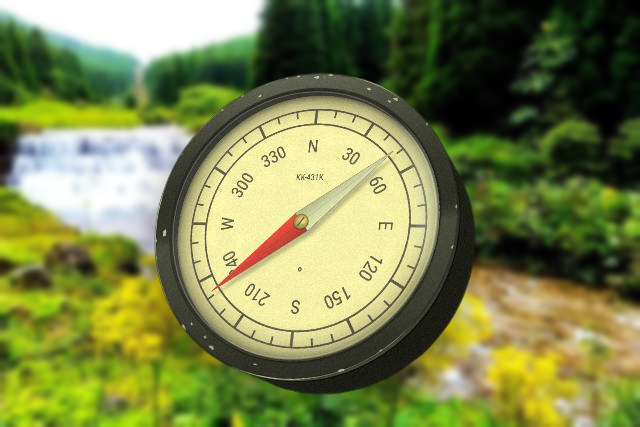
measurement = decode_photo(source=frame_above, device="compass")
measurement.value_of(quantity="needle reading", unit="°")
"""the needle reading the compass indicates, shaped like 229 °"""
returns 230 °
